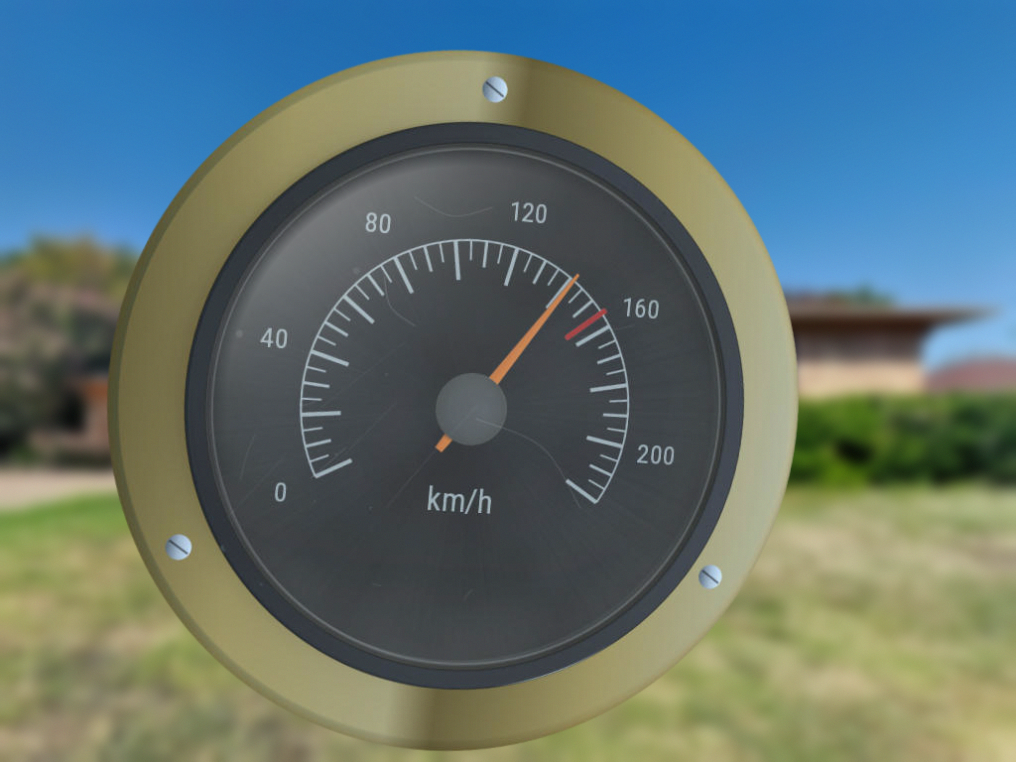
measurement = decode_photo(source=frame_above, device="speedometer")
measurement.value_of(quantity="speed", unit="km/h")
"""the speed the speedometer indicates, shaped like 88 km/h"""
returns 140 km/h
